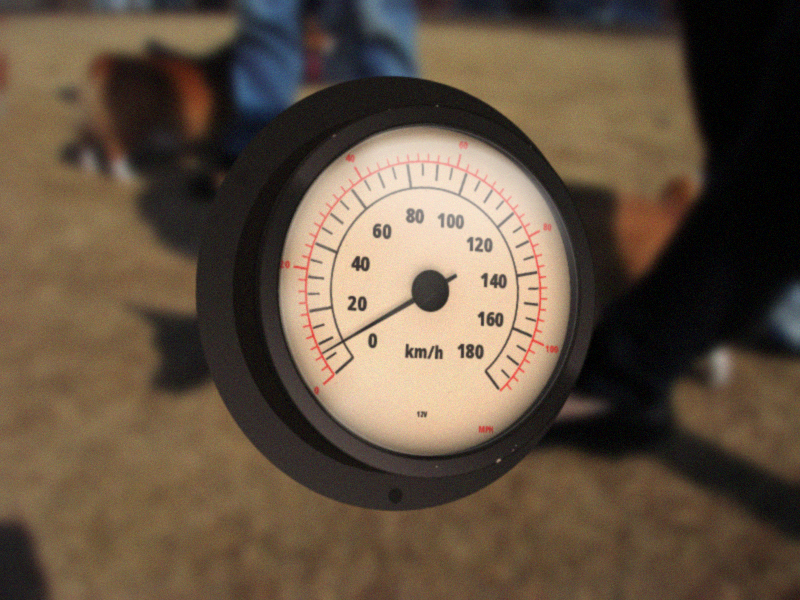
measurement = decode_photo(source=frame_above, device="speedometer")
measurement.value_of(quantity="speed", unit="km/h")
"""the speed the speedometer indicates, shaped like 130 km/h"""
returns 7.5 km/h
